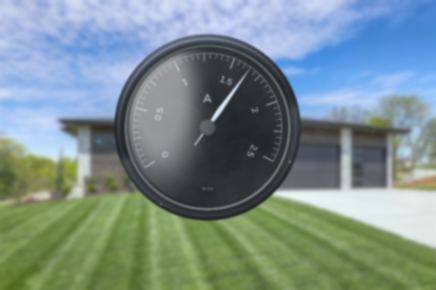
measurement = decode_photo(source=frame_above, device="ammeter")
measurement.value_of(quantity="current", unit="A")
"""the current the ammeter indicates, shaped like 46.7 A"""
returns 1.65 A
